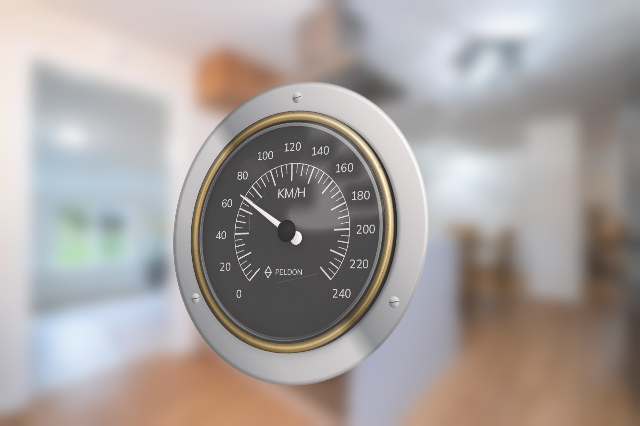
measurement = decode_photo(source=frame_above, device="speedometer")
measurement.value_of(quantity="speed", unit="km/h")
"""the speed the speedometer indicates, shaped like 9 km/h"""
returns 70 km/h
